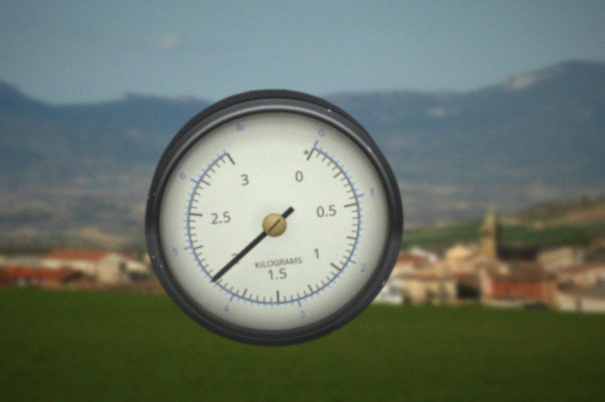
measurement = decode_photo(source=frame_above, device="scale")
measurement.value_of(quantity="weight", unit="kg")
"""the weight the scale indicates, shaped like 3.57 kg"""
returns 2 kg
